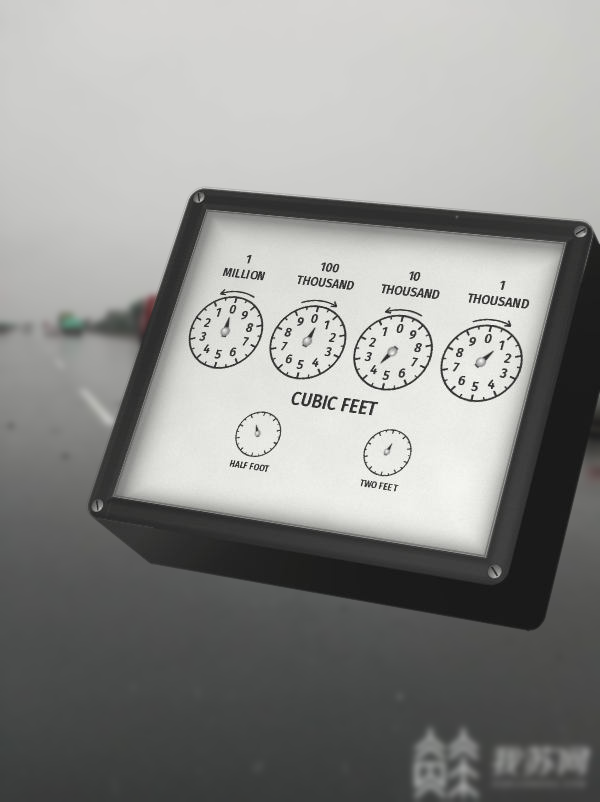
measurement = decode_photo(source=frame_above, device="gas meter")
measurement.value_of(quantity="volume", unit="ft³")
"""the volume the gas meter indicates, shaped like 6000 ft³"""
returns 4100 ft³
